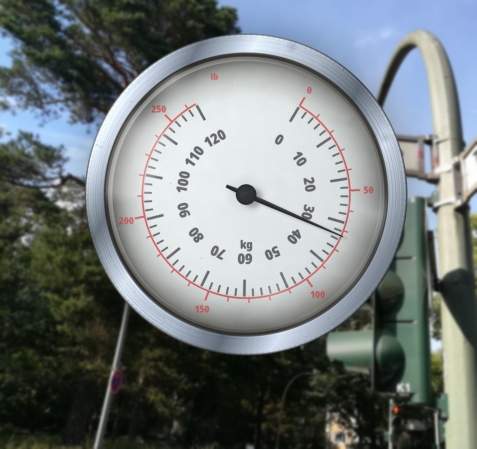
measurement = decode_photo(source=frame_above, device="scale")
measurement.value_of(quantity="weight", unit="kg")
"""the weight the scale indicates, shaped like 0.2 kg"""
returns 33 kg
